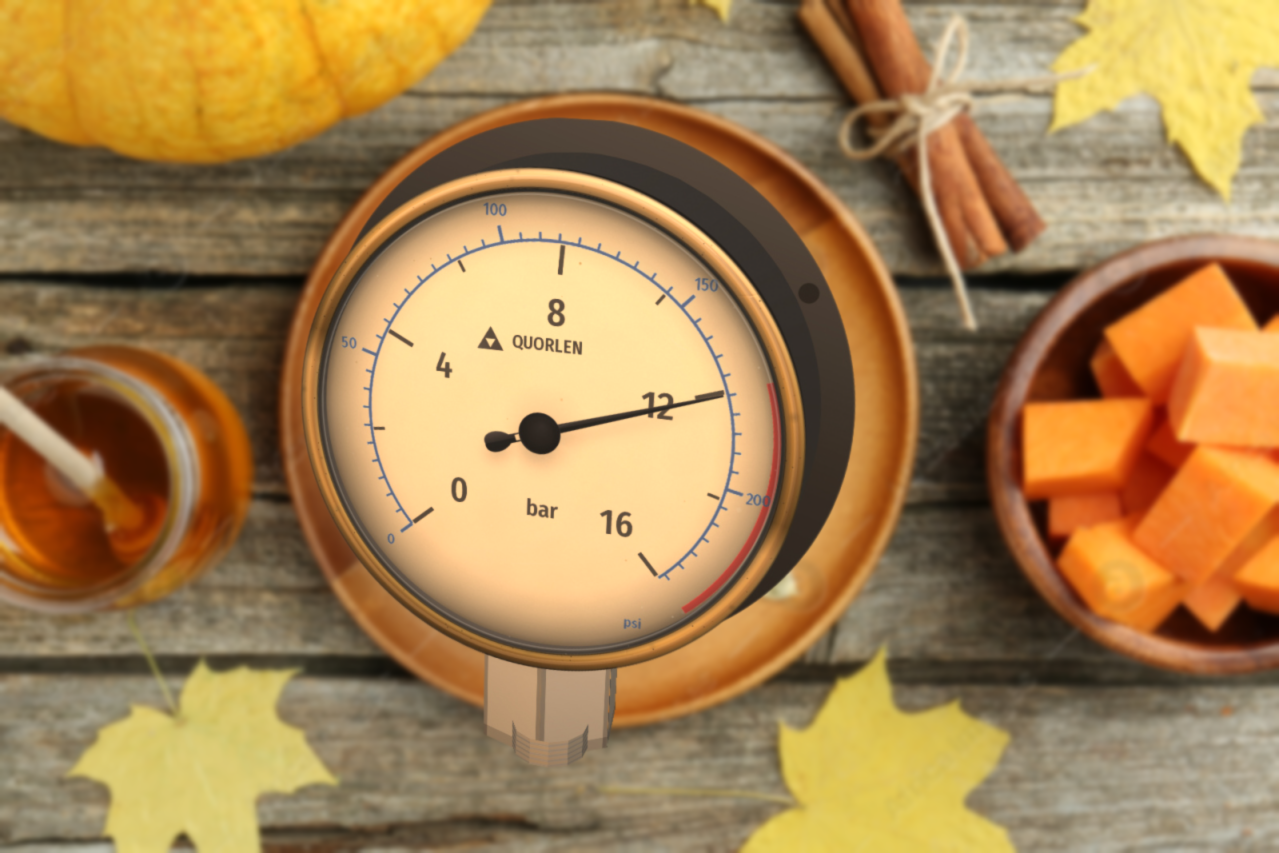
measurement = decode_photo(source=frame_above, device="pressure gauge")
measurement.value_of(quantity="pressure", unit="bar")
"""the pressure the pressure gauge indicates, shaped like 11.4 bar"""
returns 12 bar
